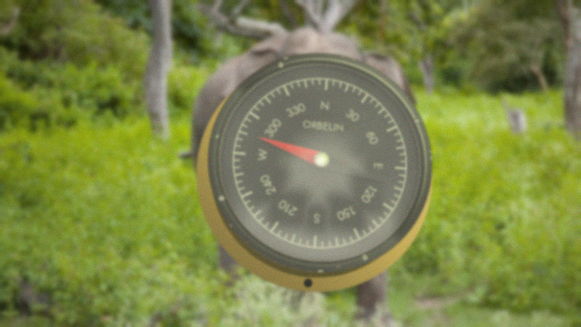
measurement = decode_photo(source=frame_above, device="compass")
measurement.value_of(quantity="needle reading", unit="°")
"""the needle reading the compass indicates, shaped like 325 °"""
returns 285 °
